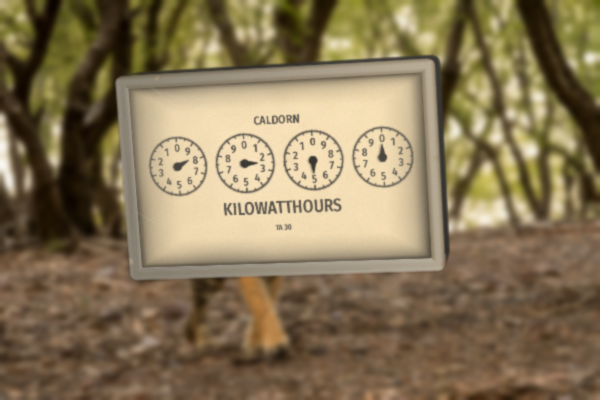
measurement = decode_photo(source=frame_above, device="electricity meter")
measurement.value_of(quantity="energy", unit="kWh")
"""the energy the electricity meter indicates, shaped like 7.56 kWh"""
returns 8250 kWh
